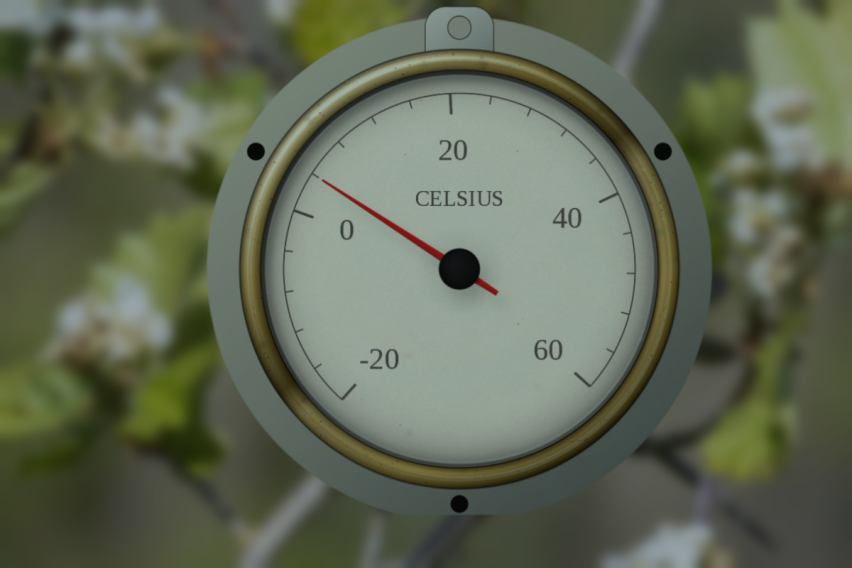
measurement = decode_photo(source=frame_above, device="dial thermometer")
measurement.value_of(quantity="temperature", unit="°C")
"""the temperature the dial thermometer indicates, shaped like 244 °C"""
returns 4 °C
